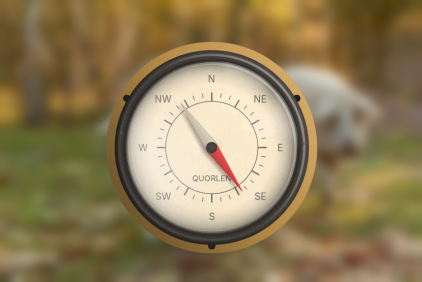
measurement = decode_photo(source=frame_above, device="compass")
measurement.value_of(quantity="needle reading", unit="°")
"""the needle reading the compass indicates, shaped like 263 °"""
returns 145 °
